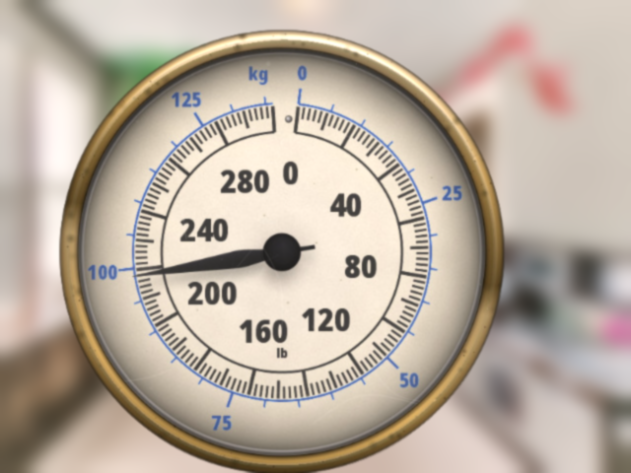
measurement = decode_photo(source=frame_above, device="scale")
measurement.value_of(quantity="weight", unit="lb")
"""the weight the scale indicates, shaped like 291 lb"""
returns 218 lb
